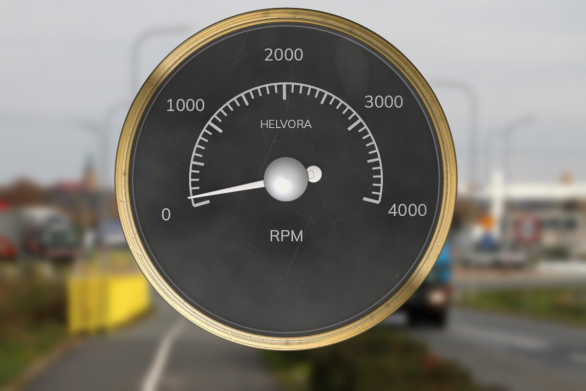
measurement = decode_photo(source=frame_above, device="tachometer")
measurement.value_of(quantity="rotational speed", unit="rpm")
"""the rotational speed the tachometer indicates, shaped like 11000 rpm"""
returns 100 rpm
